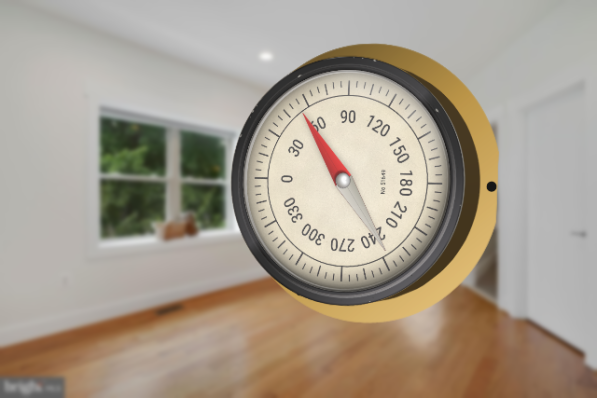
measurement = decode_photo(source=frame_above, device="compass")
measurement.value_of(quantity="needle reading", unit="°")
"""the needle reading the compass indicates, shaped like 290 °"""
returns 55 °
